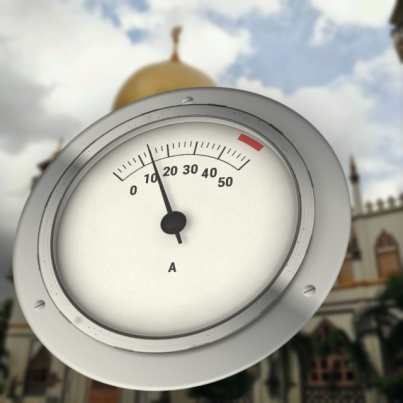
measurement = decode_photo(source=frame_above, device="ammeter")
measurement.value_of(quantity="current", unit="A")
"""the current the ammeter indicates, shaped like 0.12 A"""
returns 14 A
